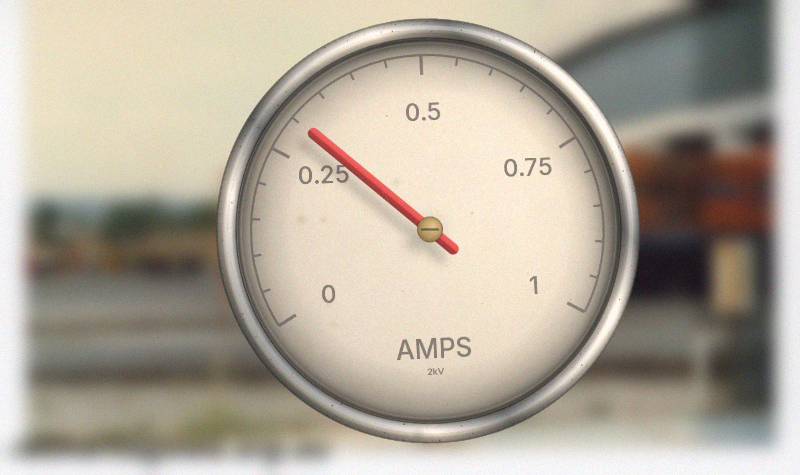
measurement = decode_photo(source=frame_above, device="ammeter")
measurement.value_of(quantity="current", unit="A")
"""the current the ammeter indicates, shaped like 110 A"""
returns 0.3 A
